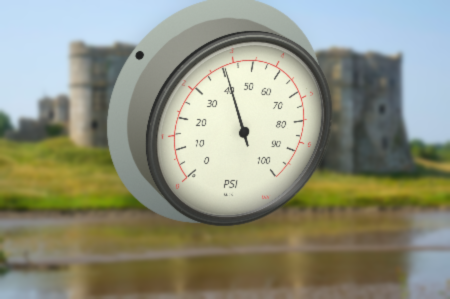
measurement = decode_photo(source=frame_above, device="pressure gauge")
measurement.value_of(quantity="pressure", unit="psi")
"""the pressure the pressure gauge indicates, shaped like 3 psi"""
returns 40 psi
